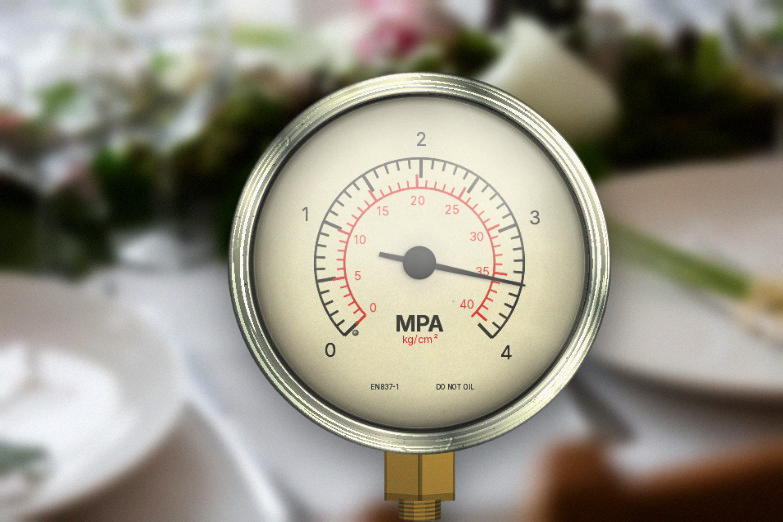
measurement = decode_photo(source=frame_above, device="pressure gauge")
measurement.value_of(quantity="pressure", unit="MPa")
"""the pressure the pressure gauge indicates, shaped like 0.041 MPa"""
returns 3.5 MPa
